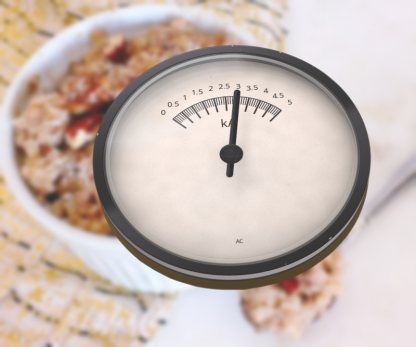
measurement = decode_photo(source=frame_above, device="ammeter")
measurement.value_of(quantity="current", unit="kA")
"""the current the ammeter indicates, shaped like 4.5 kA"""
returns 3 kA
